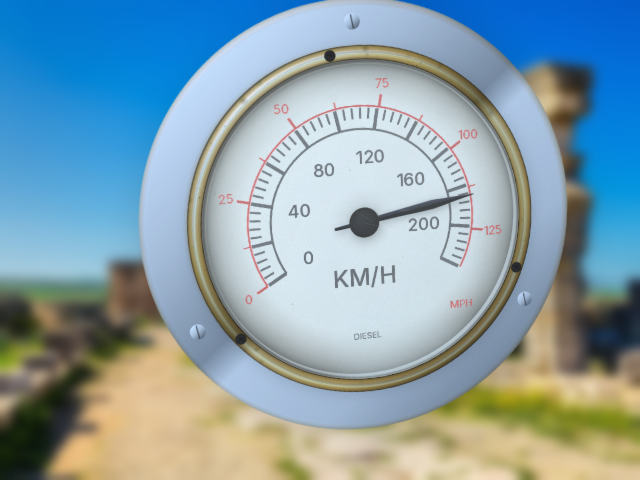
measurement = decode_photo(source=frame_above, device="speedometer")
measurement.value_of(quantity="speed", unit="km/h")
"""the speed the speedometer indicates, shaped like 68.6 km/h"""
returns 184 km/h
